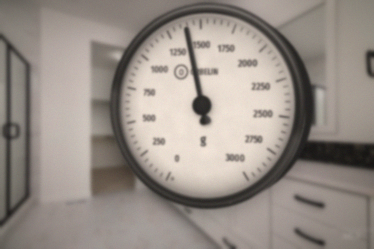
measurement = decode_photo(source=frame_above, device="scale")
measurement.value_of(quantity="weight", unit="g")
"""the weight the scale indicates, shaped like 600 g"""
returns 1400 g
